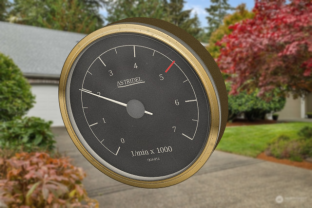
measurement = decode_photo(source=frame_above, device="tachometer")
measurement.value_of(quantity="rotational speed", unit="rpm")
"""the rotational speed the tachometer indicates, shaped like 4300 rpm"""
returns 2000 rpm
